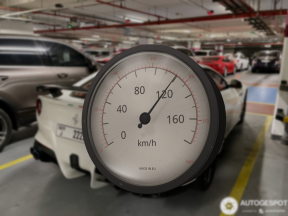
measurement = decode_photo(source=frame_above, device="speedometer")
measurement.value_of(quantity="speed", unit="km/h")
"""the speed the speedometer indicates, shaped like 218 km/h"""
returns 120 km/h
